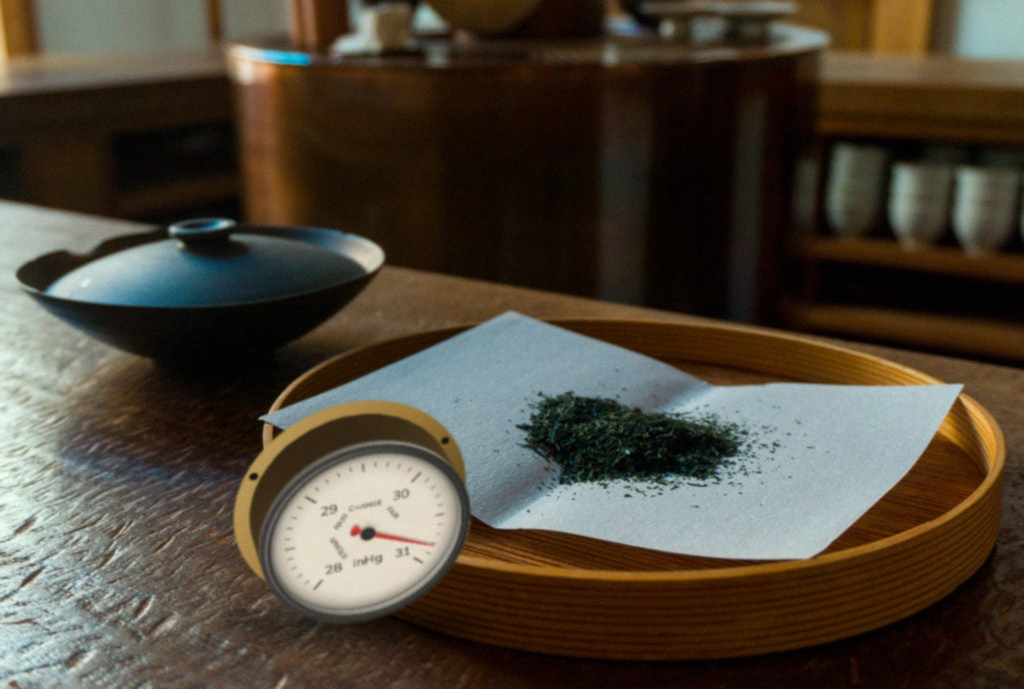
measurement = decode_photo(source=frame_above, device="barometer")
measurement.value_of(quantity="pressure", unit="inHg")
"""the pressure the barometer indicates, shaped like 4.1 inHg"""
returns 30.8 inHg
